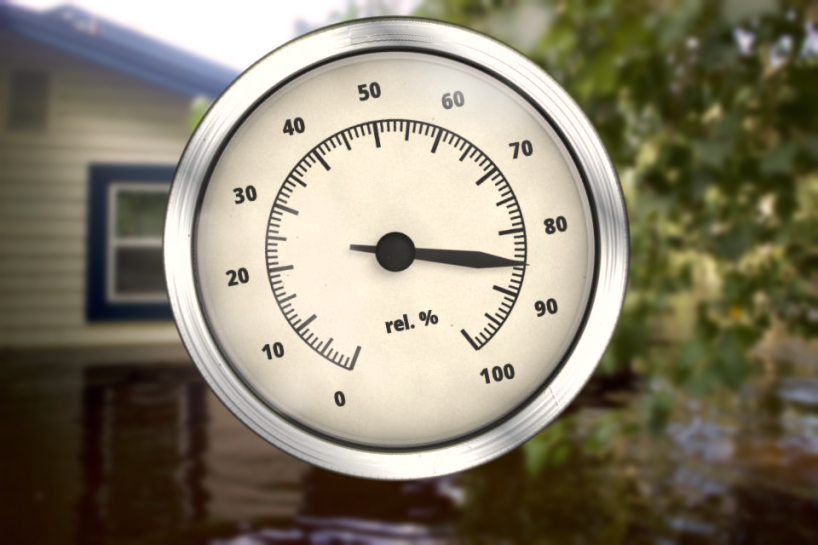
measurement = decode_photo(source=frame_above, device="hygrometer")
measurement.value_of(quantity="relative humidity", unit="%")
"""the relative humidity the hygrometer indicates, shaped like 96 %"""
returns 85 %
